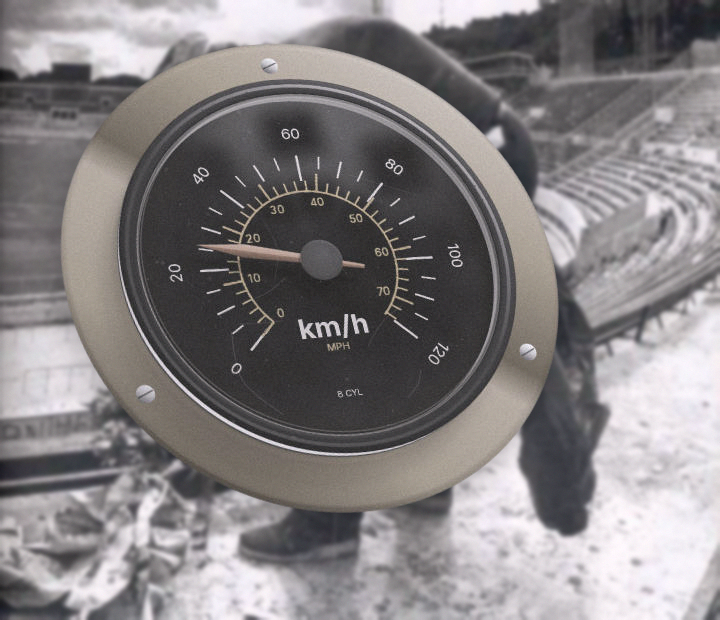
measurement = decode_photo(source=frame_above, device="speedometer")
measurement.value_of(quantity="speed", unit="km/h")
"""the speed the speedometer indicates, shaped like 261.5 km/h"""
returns 25 km/h
